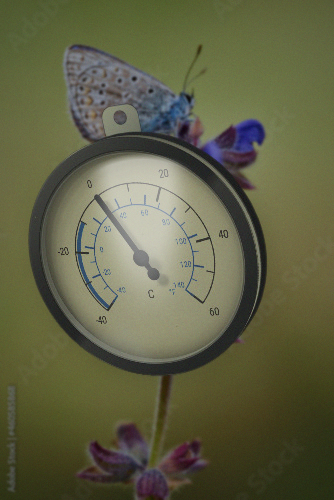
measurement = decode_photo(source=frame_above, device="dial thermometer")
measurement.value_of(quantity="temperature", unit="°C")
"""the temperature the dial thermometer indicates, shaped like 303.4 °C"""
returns 0 °C
